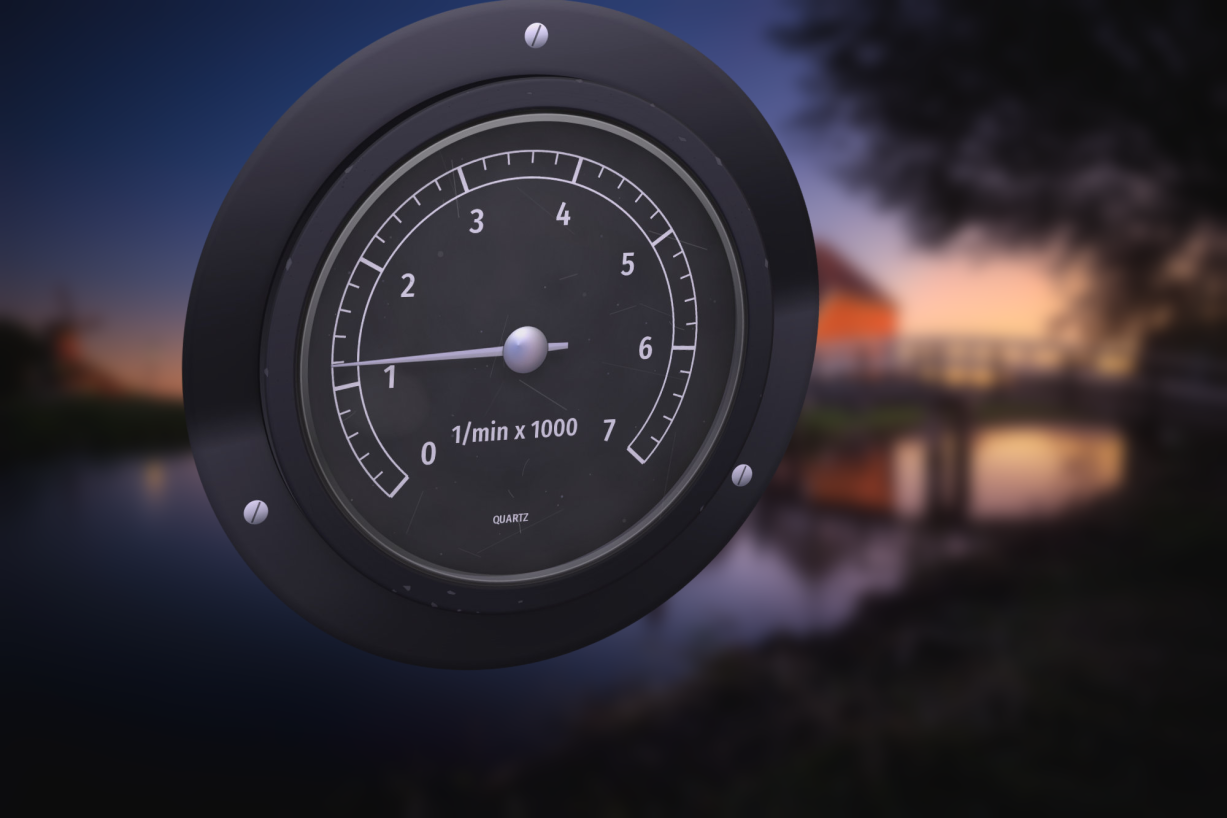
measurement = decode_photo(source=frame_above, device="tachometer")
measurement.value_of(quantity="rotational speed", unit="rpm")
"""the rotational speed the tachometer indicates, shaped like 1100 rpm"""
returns 1200 rpm
